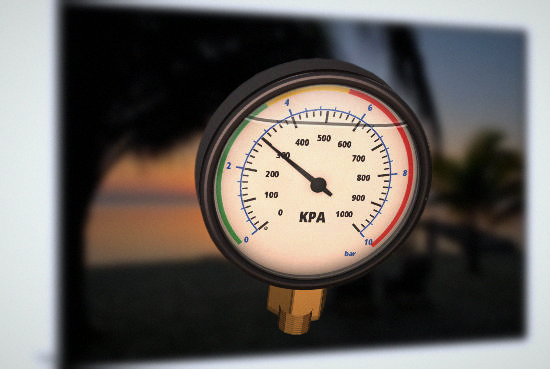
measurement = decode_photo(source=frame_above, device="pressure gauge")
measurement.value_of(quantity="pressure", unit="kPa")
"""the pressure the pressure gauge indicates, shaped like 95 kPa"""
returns 300 kPa
